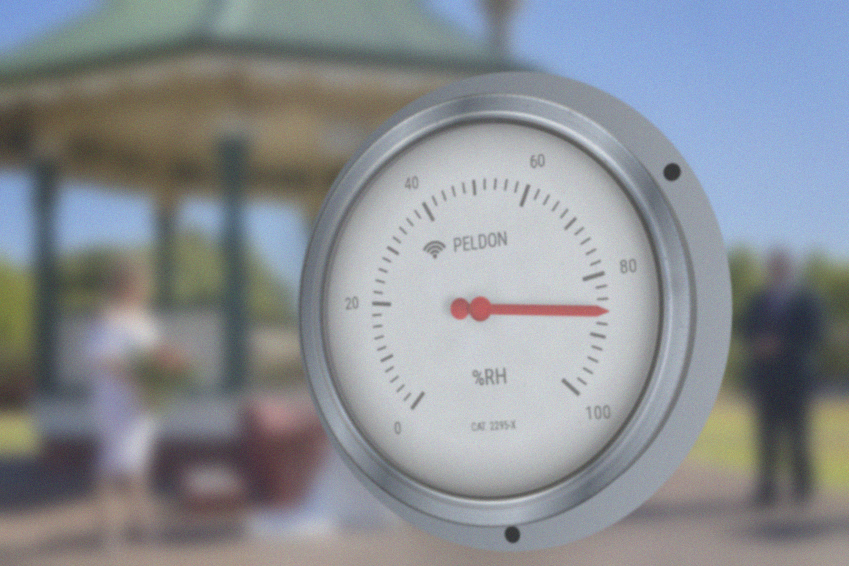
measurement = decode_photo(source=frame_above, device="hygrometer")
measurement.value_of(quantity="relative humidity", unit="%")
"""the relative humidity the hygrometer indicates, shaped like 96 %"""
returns 86 %
